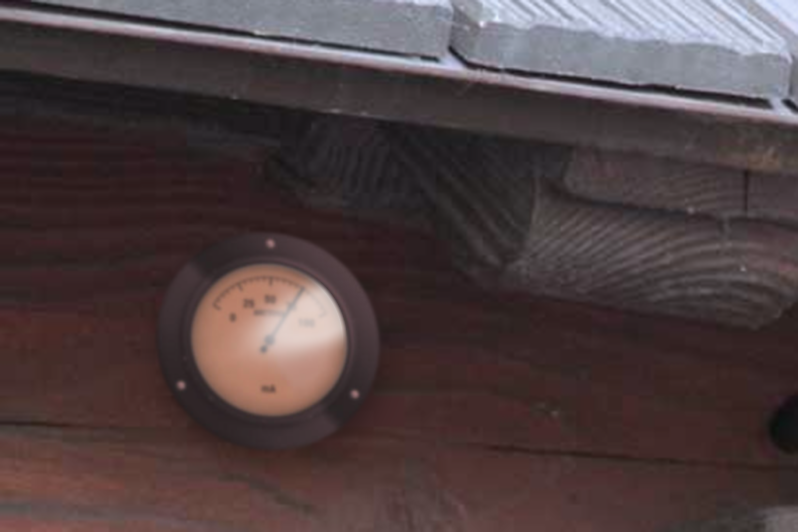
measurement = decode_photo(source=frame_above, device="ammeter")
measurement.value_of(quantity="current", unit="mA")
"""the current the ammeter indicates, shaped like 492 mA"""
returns 75 mA
